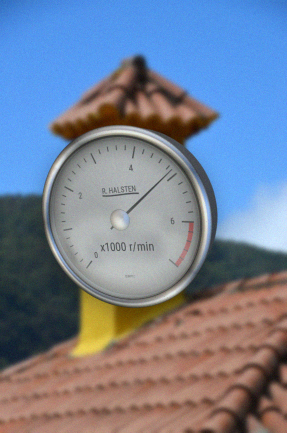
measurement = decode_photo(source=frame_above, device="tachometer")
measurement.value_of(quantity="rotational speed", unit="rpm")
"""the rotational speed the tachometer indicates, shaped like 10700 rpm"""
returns 4900 rpm
